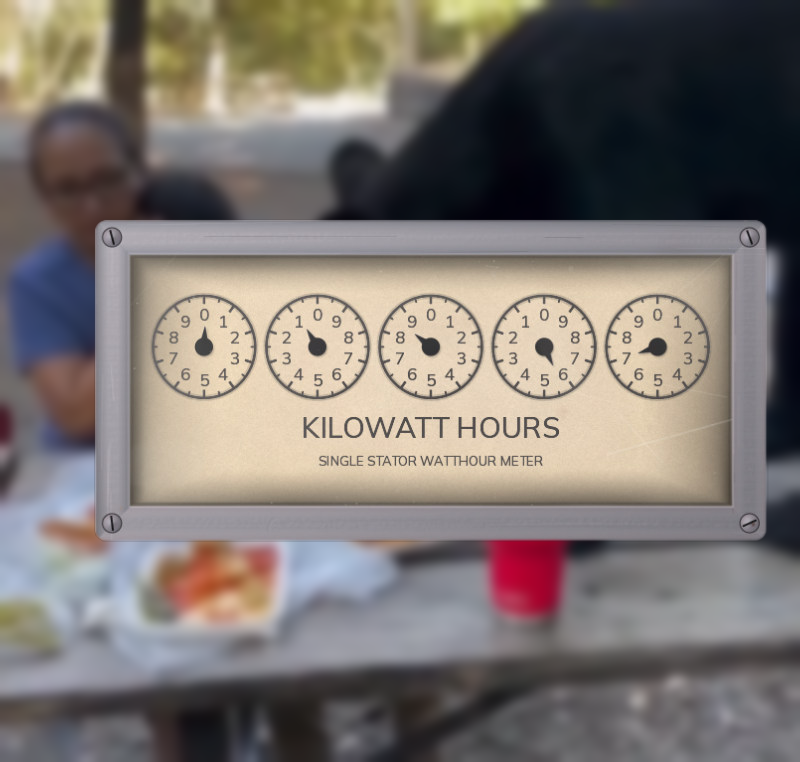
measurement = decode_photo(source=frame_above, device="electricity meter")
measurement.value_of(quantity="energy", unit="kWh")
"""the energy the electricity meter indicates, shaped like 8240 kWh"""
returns 857 kWh
